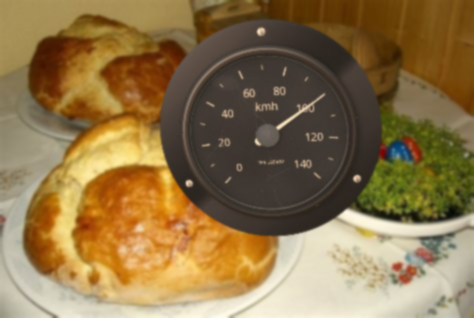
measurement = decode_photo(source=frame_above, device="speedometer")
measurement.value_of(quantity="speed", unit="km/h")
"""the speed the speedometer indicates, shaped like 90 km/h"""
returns 100 km/h
